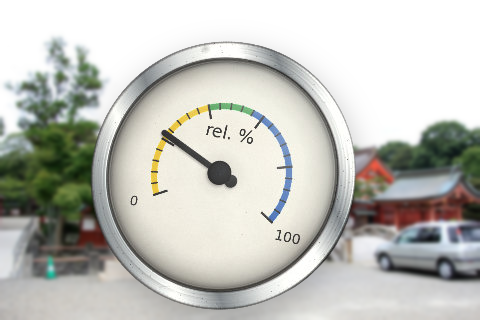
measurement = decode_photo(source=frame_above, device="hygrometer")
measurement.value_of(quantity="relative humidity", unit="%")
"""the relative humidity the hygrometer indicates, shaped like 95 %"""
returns 22 %
